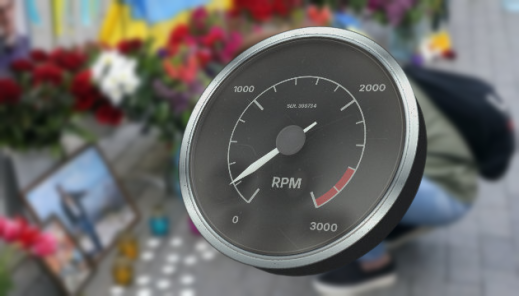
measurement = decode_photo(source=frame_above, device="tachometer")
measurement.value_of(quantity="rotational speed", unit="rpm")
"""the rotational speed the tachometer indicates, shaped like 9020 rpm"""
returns 200 rpm
